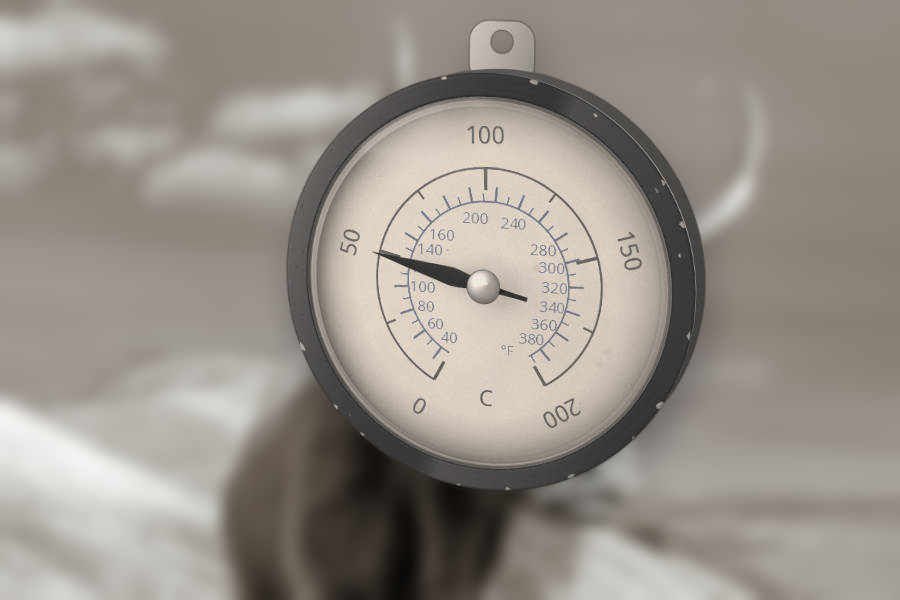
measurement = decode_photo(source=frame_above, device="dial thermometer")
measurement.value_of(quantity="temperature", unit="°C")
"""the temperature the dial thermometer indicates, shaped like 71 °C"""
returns 50 °C
